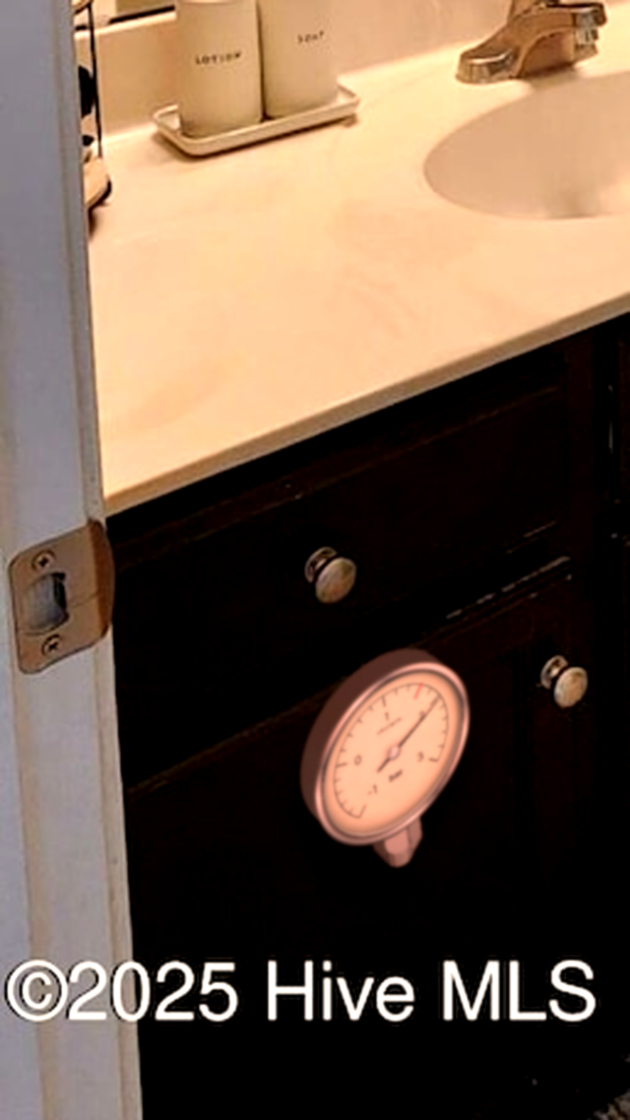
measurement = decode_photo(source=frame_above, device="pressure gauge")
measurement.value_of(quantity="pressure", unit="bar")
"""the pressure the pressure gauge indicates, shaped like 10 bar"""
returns 2 bar
